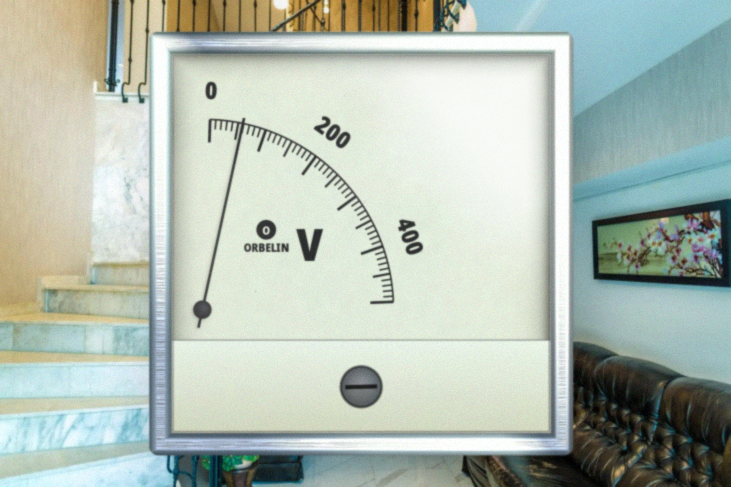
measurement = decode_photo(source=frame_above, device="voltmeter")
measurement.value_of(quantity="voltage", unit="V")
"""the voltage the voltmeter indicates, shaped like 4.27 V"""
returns 60 V
